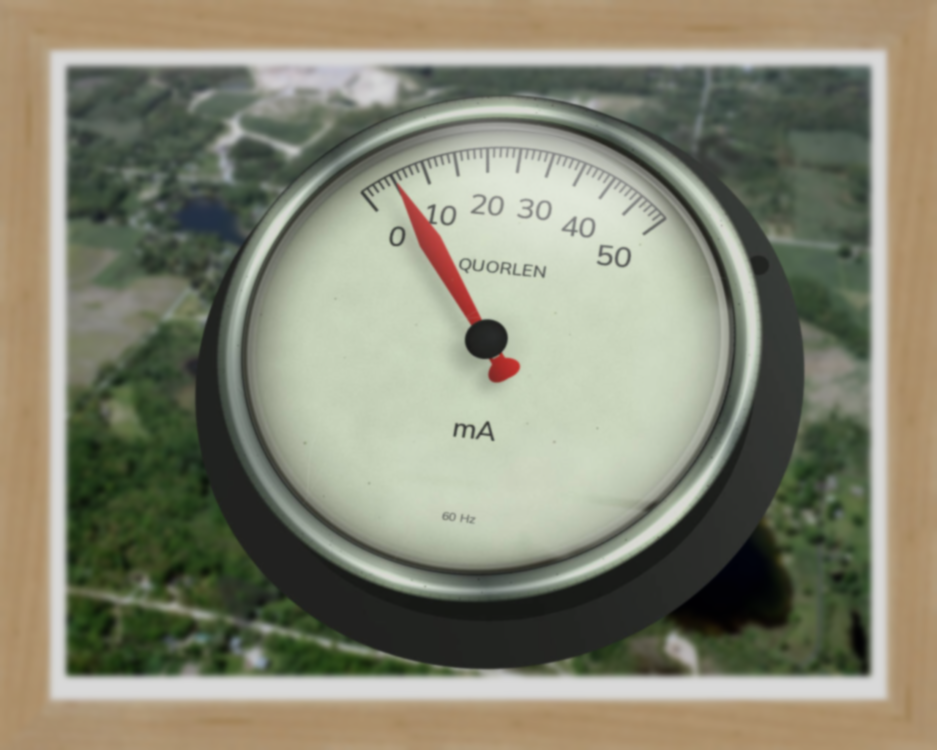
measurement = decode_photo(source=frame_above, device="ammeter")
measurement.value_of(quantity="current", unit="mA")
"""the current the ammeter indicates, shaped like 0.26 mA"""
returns 5 mA
